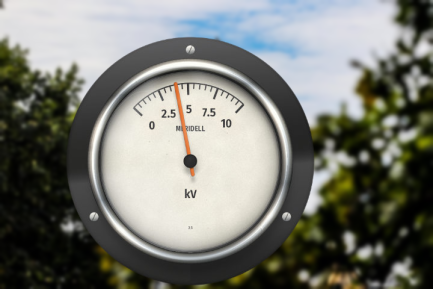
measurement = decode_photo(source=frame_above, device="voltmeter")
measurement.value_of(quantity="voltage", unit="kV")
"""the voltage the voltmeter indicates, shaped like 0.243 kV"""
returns 4 kV
